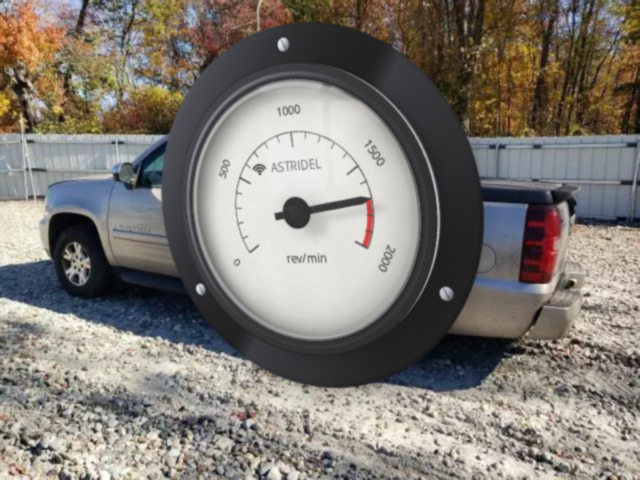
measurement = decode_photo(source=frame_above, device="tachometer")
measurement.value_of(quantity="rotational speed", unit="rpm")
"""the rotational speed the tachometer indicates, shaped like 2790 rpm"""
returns 1700 rpm
